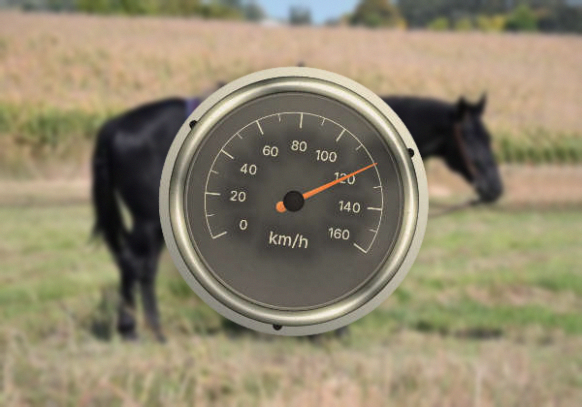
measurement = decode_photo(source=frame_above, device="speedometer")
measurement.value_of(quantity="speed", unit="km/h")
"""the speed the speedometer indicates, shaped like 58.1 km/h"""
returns 120 km/h
